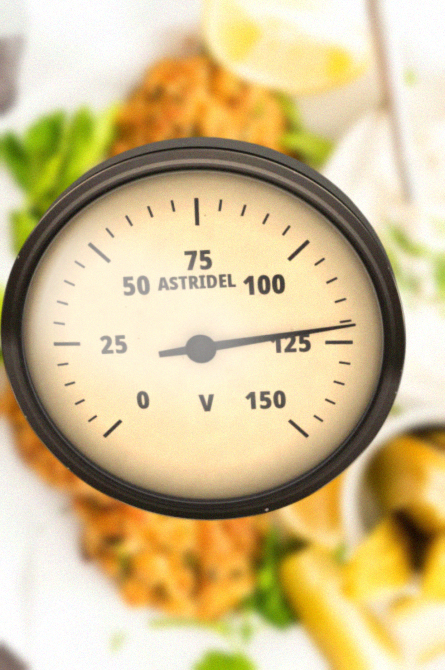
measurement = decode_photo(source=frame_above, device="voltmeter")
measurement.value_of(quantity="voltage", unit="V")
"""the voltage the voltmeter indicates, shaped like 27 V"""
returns 120 V
